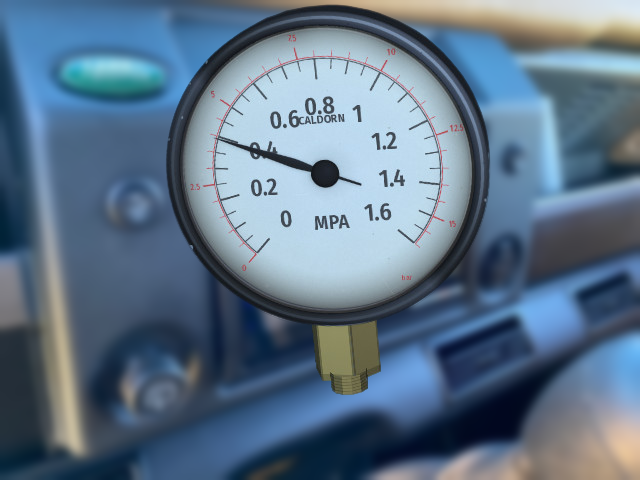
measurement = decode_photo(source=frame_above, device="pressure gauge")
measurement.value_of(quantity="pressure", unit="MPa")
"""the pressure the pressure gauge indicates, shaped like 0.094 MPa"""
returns 0.4 MPa
